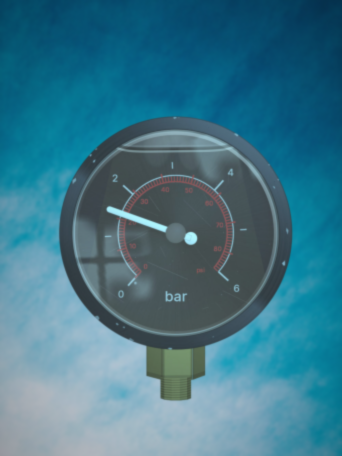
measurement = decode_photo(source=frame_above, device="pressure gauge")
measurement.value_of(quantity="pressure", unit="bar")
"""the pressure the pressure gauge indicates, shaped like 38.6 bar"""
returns 1.5 bar
